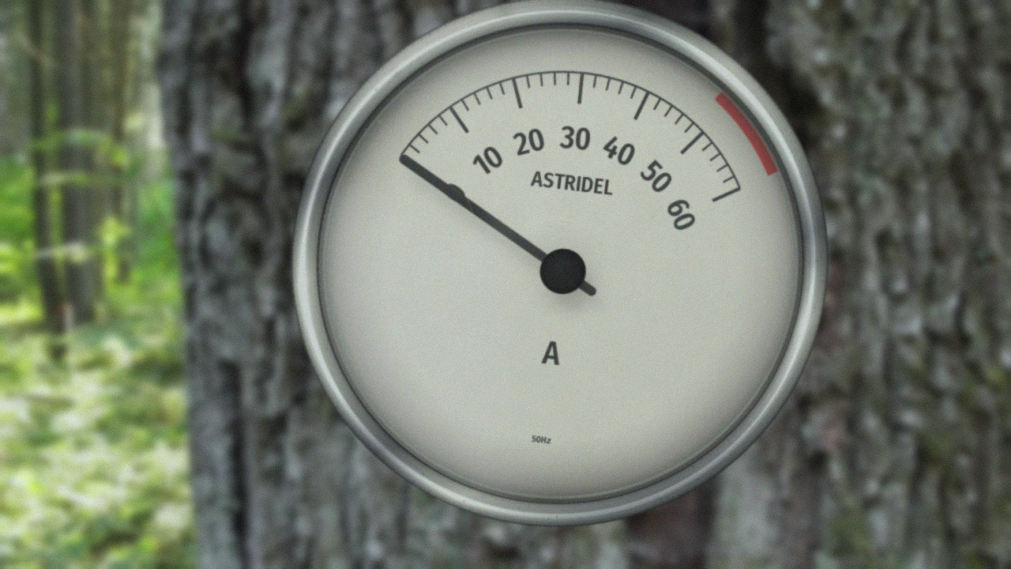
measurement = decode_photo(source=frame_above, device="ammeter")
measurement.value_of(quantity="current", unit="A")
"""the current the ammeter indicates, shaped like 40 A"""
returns 0 A
